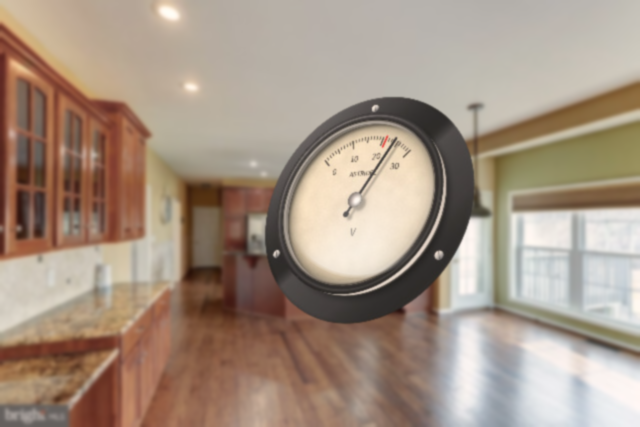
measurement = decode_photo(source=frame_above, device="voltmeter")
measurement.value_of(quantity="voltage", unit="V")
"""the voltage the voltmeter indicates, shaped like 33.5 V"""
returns 25 V
